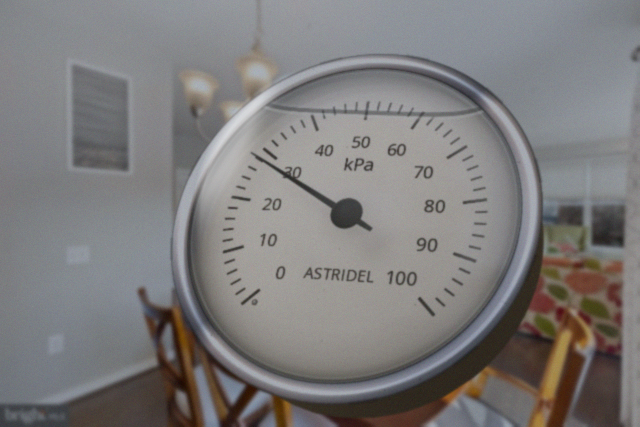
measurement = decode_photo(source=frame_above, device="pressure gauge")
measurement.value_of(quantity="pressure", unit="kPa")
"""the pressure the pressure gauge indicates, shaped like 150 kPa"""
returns 28 kPa
